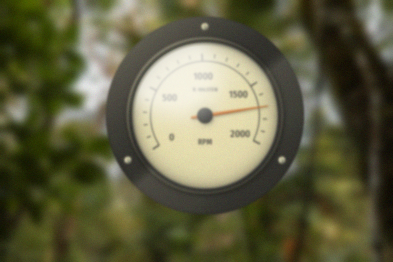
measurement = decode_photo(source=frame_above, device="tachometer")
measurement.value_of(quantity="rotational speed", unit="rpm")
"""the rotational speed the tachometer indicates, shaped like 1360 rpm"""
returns 1700 rpm
